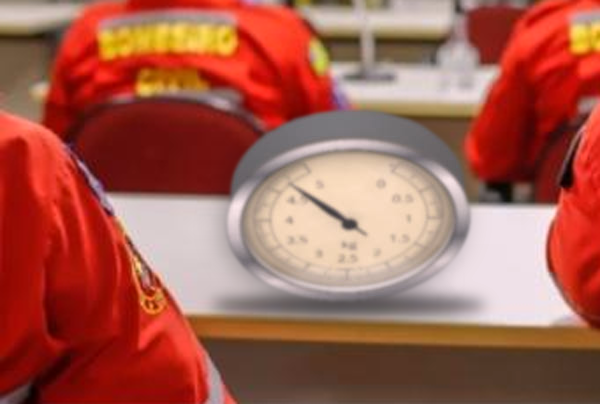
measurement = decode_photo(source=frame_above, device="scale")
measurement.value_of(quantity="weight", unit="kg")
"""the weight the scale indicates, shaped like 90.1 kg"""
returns 4.75 kg
